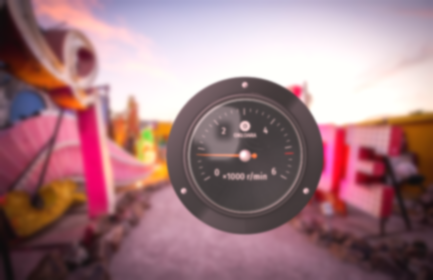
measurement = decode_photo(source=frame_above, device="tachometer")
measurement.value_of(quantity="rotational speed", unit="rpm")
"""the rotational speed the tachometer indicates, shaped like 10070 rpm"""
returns 800 rpm
